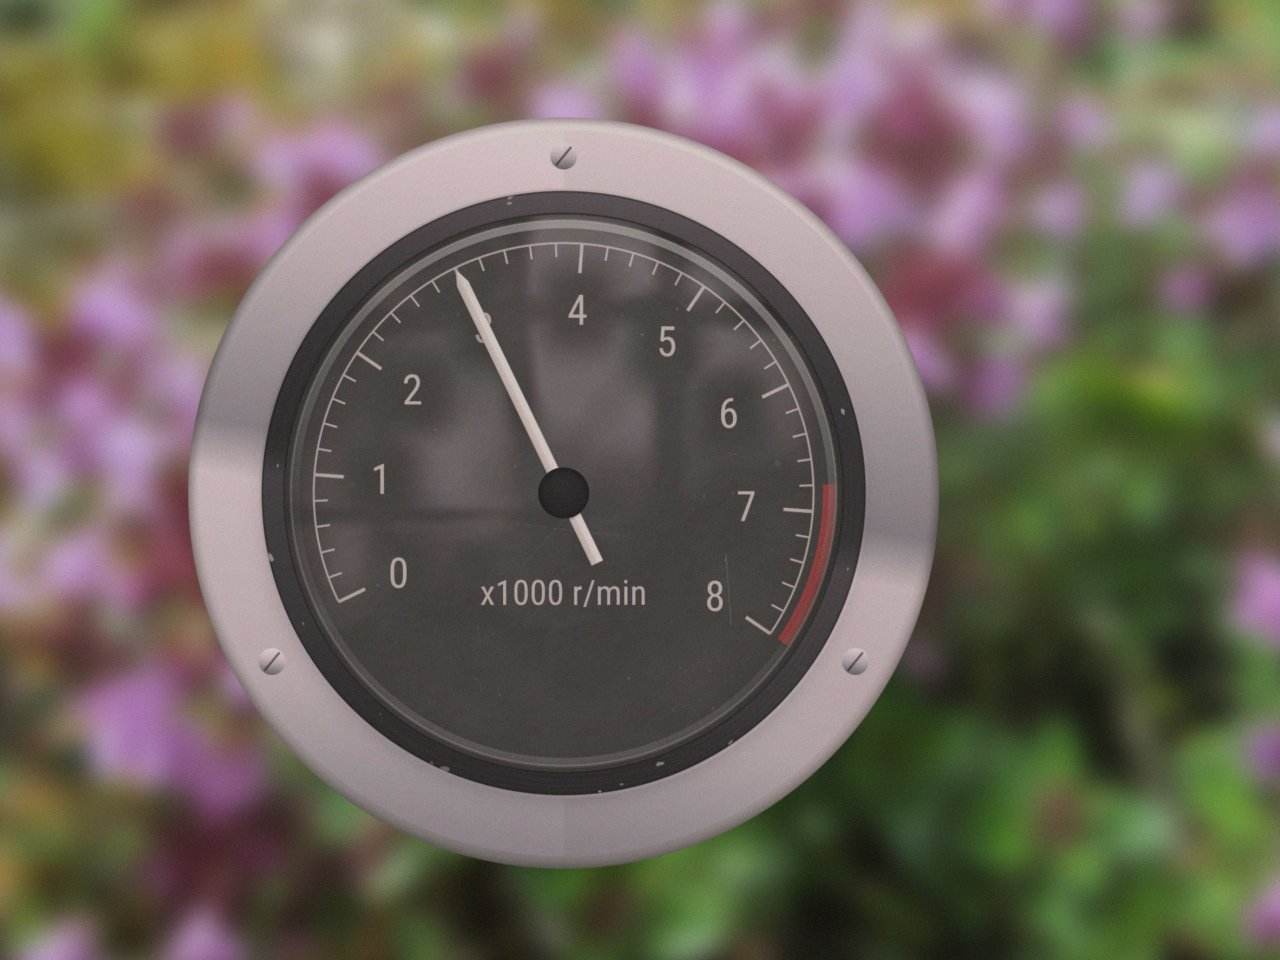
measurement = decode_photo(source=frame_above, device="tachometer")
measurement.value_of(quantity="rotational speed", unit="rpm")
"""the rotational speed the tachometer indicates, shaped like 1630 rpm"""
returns 3000 rpm
